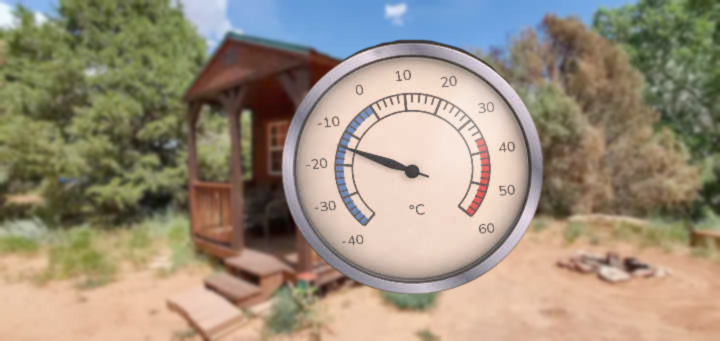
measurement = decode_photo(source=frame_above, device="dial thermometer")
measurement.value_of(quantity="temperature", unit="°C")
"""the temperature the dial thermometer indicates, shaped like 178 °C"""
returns -14 °C
